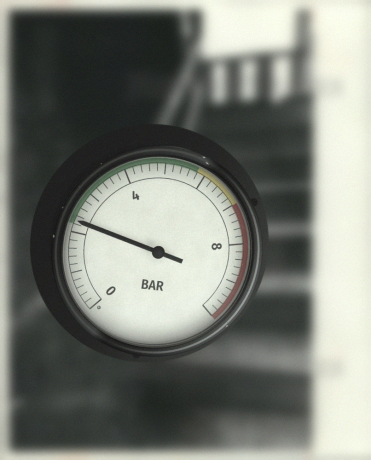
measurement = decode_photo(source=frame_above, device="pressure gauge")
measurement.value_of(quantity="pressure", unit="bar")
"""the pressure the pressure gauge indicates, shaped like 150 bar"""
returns 2.3 bar
